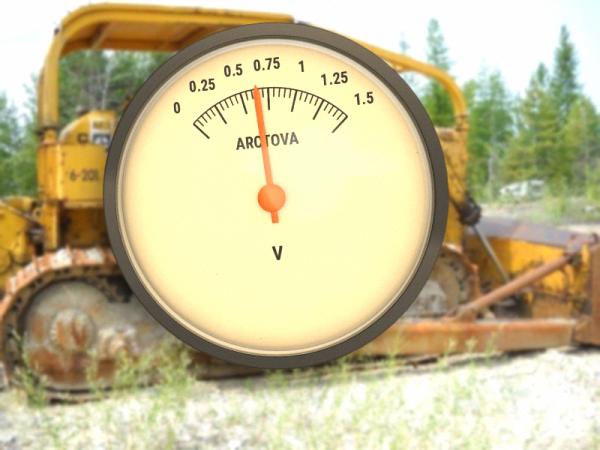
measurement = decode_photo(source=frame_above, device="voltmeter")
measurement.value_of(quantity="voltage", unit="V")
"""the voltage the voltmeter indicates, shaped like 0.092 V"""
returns 0.65 V
